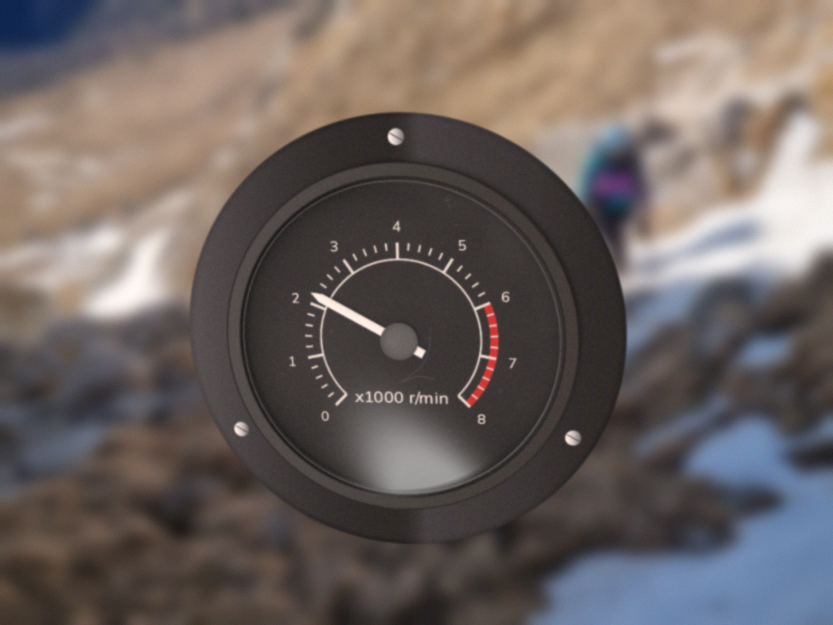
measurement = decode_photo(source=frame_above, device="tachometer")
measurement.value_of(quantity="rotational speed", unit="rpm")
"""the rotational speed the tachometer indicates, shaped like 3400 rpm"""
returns 2200 rpm
